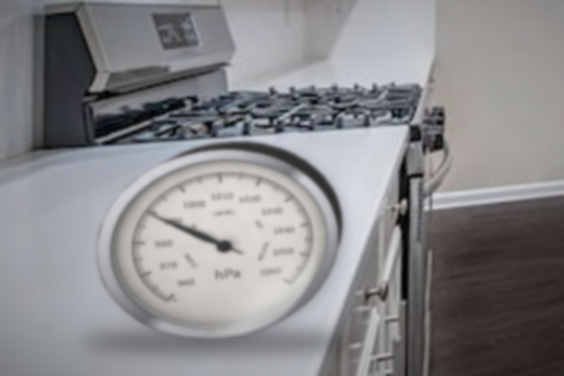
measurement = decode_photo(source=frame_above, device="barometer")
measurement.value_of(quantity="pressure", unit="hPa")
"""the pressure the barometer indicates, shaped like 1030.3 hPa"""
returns 990 hPa
